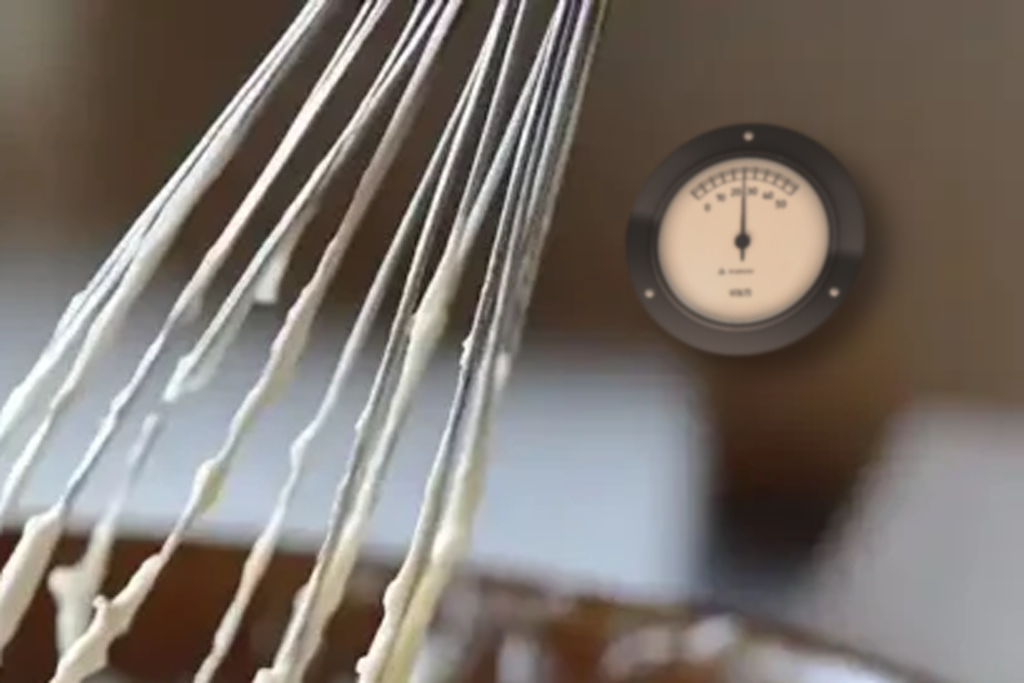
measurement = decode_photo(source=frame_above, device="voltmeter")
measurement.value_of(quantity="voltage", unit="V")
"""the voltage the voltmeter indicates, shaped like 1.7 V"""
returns 25 V
